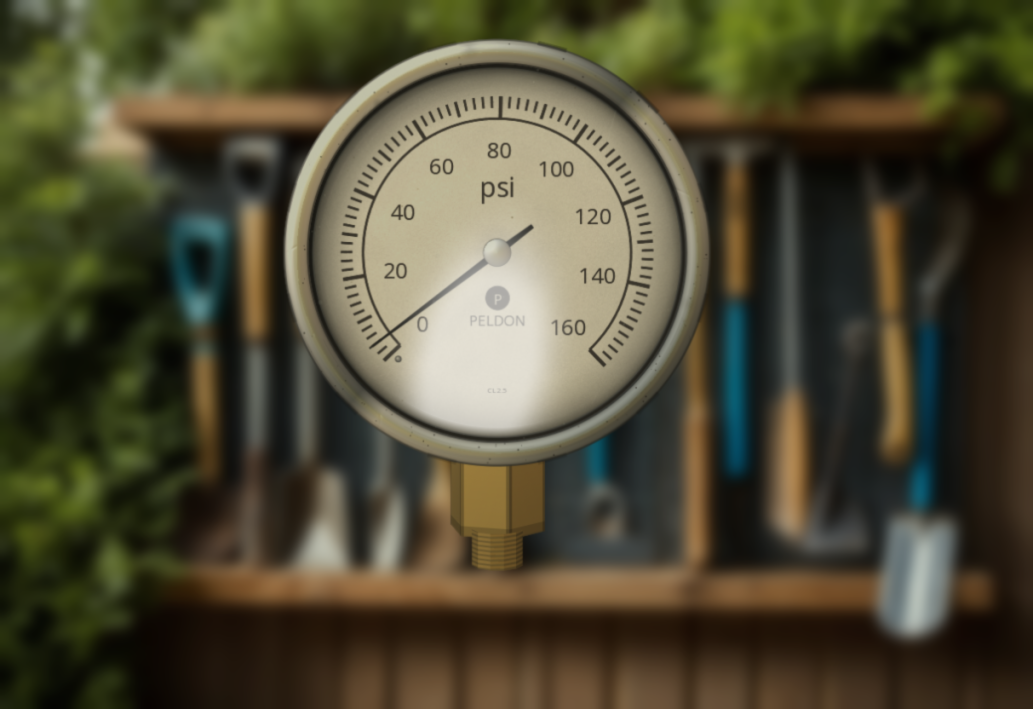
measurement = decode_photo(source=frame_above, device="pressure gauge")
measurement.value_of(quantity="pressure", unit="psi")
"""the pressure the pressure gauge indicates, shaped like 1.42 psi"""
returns 4 psi
